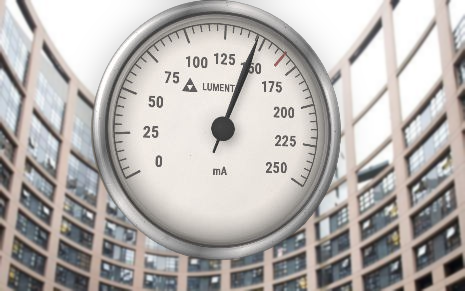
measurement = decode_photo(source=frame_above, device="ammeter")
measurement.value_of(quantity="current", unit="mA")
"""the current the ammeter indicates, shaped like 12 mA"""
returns 145 mA
